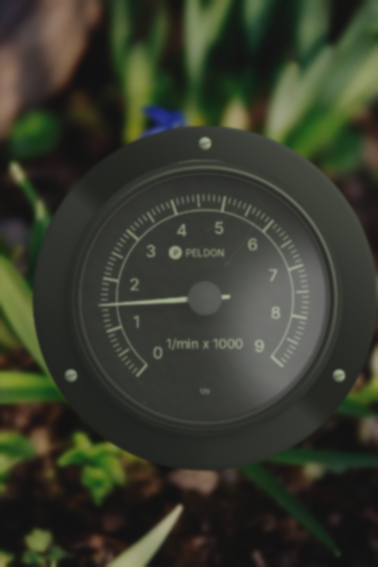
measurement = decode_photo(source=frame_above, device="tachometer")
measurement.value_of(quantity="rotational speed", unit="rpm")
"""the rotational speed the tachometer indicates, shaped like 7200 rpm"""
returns 1500 rpm
